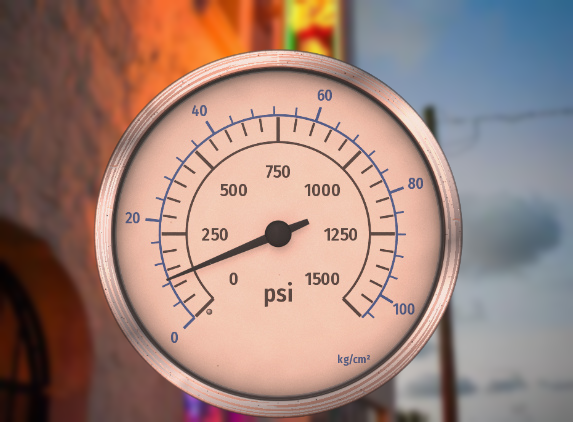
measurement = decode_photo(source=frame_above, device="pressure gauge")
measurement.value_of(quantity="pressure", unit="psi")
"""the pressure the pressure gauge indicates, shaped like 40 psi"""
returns 125 psi
